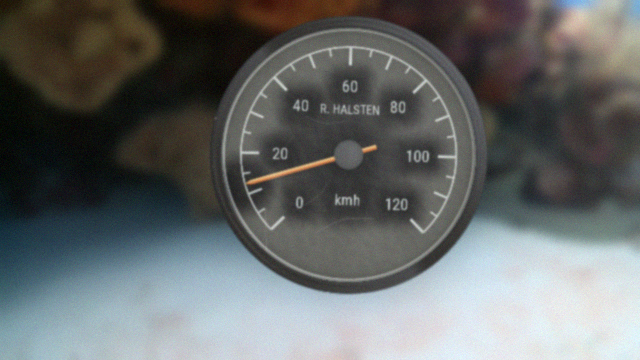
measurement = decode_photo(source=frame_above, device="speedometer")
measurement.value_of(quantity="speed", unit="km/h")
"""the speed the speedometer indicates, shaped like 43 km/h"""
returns 12.5 km/h
